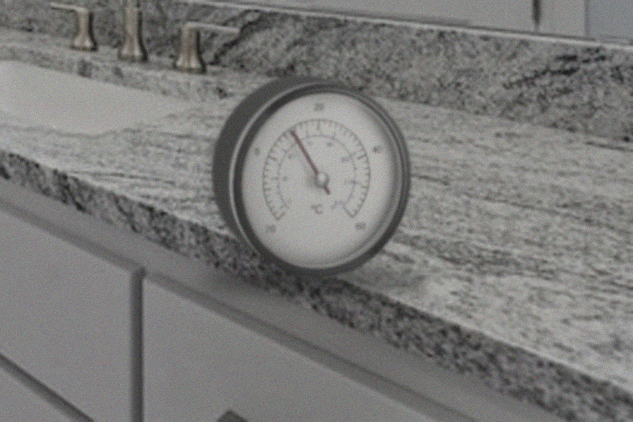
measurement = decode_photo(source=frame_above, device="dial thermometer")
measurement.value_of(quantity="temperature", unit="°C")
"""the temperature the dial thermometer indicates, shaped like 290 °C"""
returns 10 °C
